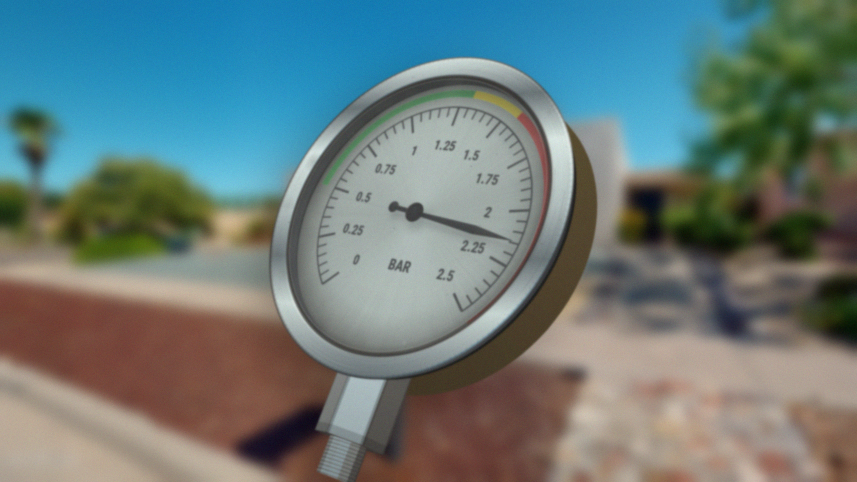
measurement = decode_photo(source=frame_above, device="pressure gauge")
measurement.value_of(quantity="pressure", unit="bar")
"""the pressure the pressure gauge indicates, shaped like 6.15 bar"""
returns 2.15 bar
